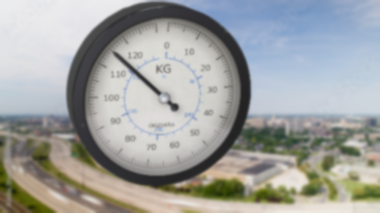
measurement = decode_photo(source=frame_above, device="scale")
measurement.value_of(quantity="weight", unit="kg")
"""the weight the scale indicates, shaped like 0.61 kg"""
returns 115 kg
